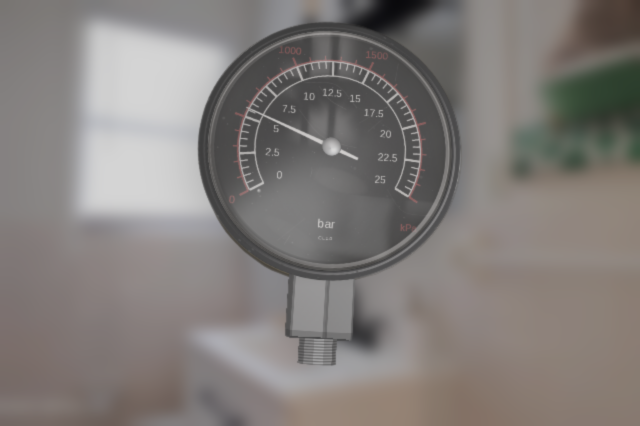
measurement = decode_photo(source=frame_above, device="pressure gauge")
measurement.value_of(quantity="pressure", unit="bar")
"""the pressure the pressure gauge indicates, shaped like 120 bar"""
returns 5.5 bar
